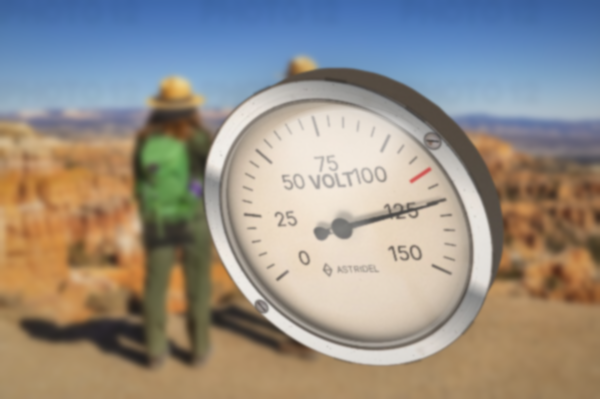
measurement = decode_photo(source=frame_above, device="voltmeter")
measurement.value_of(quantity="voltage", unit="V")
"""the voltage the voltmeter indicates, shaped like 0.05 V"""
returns 125 V
